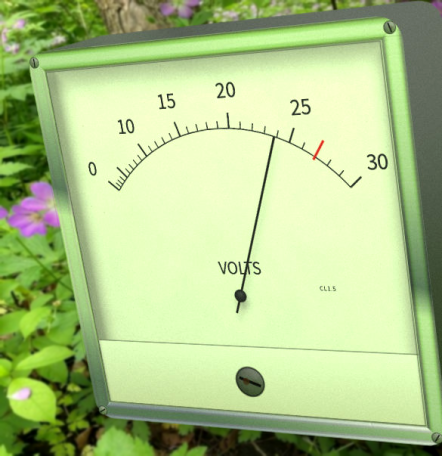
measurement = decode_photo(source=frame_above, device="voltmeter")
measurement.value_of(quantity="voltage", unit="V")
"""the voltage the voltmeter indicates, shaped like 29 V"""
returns 24 V
